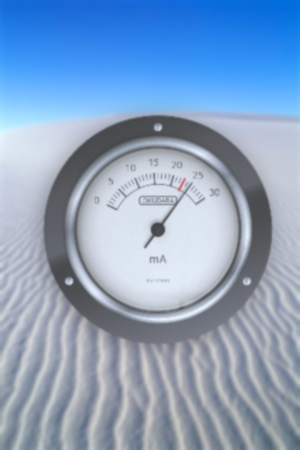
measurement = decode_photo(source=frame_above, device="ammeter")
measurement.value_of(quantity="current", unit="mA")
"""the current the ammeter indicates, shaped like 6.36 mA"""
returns 25 mA
